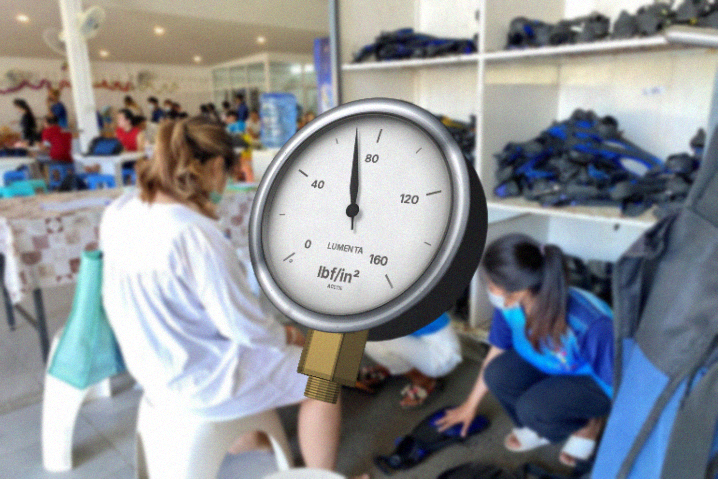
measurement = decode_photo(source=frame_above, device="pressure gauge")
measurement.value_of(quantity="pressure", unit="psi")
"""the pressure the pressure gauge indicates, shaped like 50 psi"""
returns 70 psi
